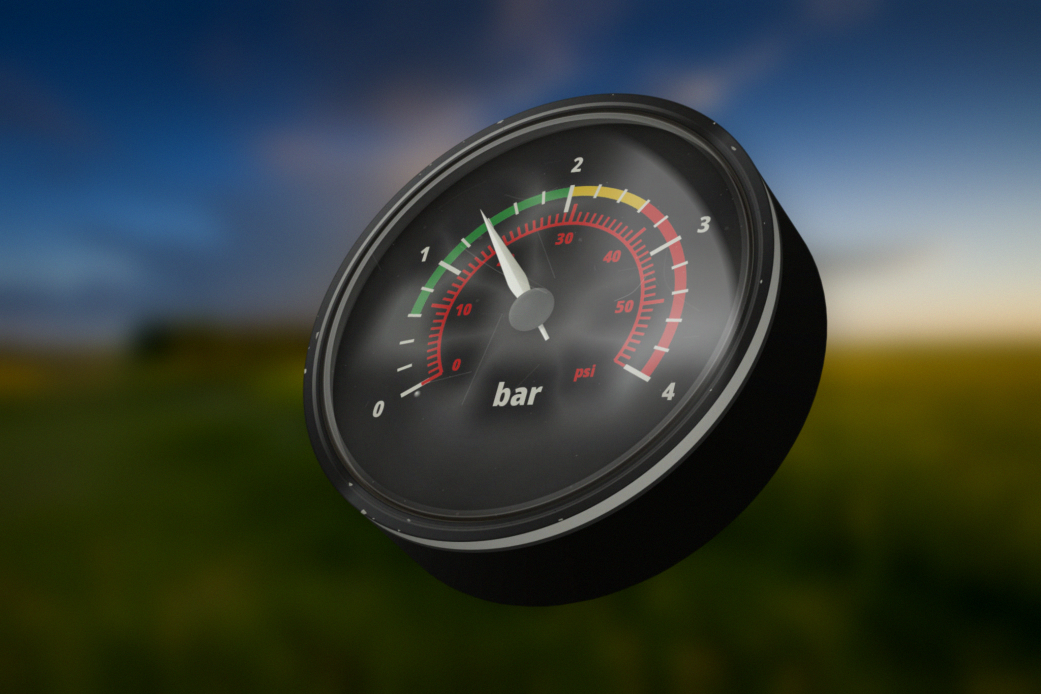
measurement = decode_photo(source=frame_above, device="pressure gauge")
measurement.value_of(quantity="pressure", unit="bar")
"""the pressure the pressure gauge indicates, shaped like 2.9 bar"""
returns 1.4 bar
